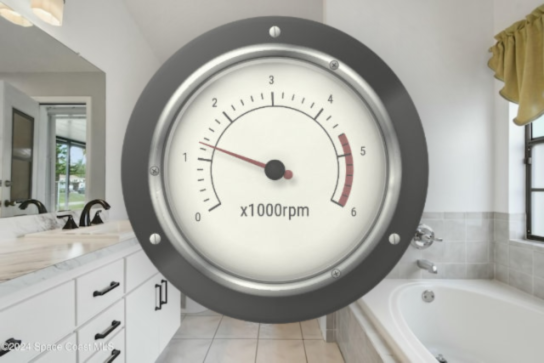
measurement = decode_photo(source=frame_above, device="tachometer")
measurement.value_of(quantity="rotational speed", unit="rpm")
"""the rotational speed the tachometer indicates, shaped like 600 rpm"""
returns 1300 rpm
